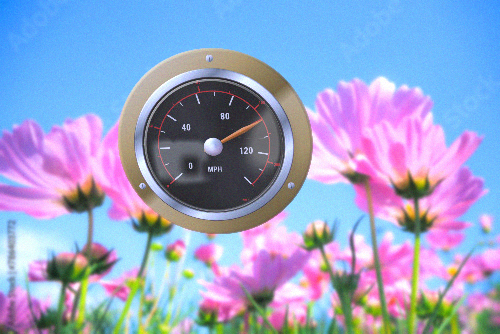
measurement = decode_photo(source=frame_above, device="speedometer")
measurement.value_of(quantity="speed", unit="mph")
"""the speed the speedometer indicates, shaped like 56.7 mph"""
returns 100 mph
